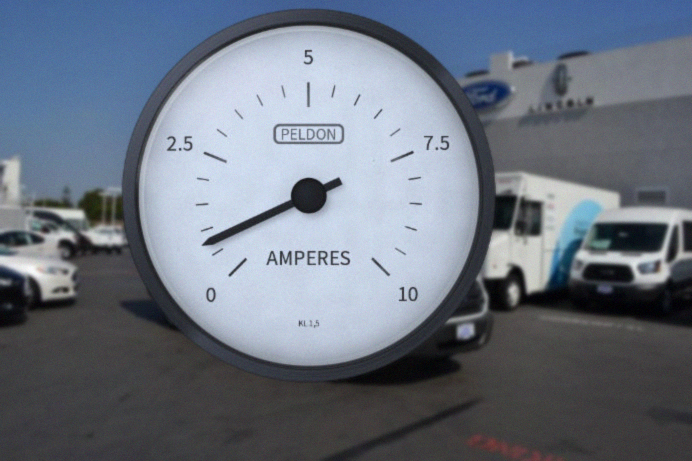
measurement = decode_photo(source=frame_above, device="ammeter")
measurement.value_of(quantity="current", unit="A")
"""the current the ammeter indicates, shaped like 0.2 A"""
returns 0.75 A
